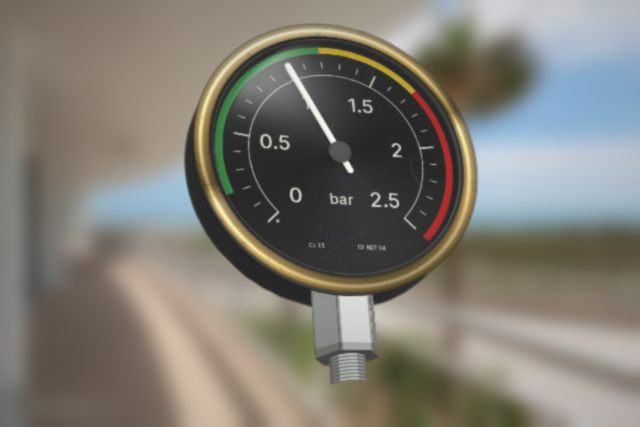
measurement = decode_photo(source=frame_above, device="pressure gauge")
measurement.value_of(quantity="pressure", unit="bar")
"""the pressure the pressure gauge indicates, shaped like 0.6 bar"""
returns 1 bar
